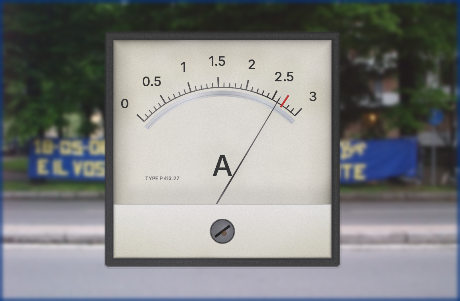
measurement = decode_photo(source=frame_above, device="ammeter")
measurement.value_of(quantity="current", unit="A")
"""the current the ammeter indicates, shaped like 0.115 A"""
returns 2.6 A
